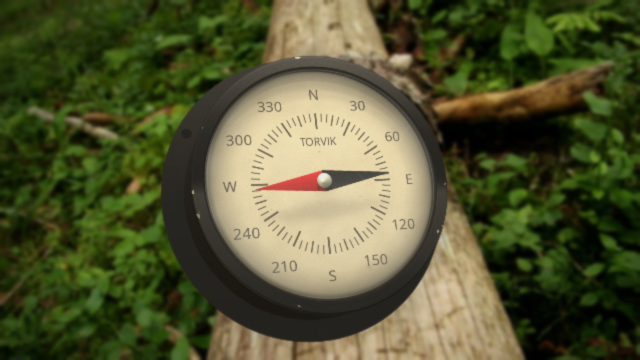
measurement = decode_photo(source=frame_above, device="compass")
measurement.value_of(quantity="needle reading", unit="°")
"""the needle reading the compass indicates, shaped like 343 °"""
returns 265 °
